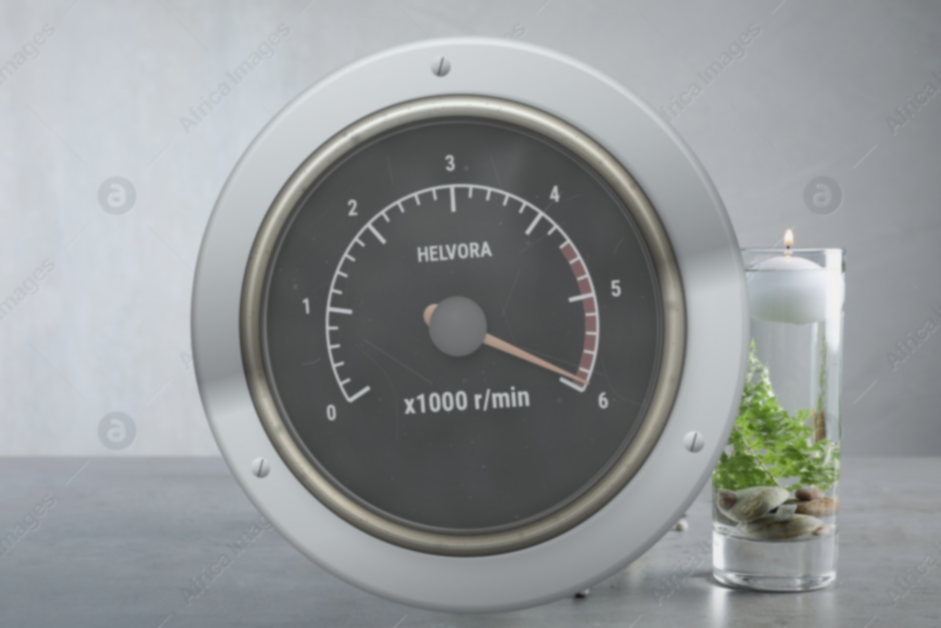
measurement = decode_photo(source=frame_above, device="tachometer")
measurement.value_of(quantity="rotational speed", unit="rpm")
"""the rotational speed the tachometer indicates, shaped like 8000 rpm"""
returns 5900 rpm
